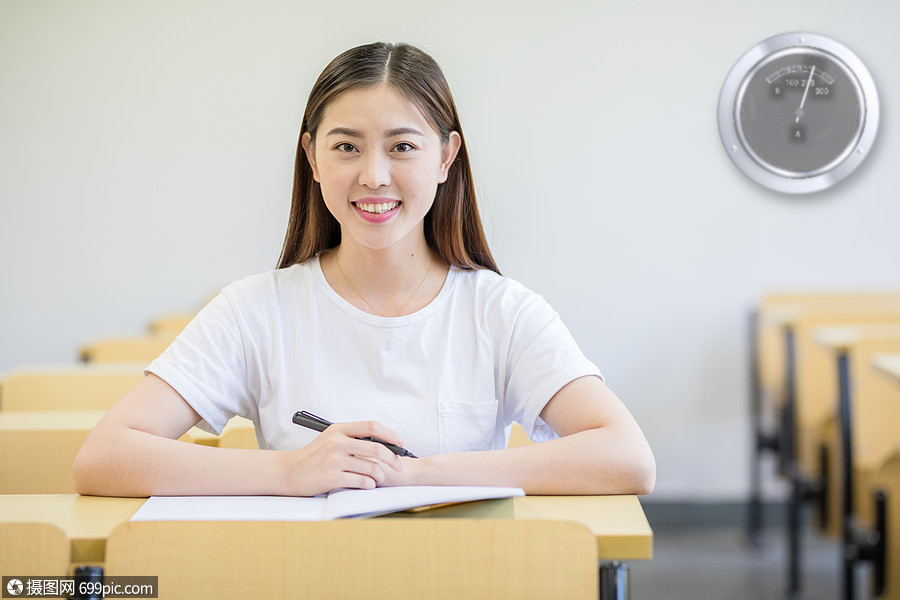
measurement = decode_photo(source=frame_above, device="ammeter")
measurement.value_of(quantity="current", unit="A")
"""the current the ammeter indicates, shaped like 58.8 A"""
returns 200 A
